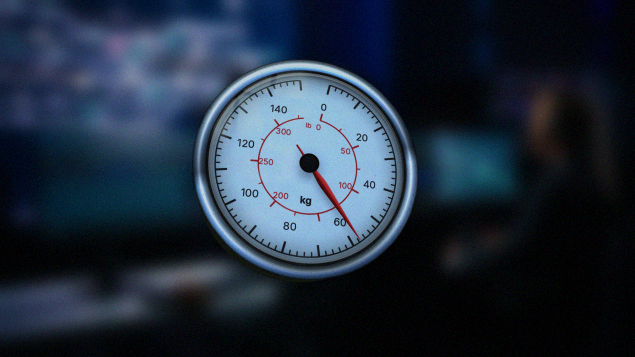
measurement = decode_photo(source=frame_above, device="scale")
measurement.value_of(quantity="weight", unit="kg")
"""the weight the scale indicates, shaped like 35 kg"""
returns 58 kg
